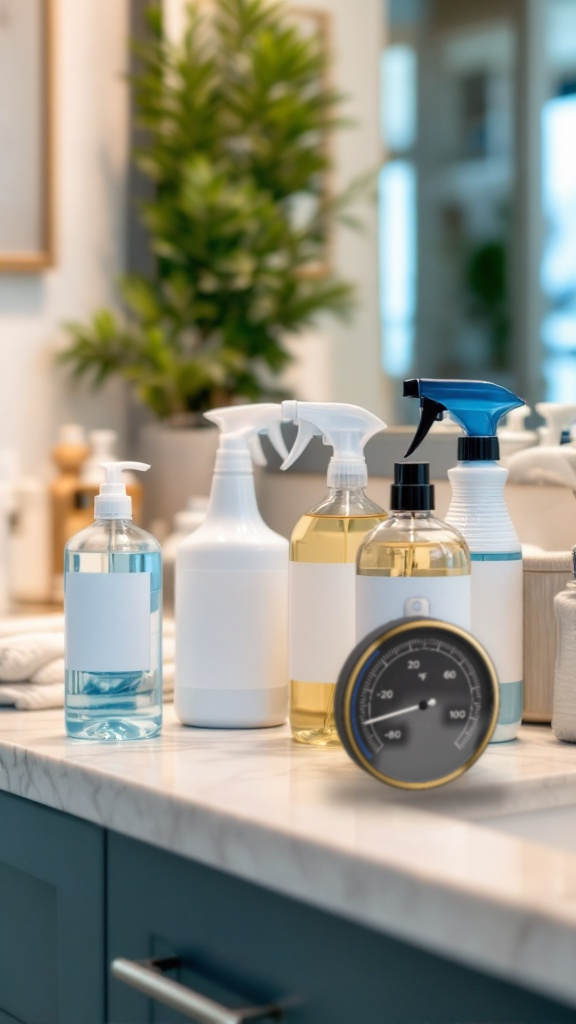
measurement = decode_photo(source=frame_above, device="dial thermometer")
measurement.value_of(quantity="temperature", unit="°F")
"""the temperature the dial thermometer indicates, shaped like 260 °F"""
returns -40 °F
